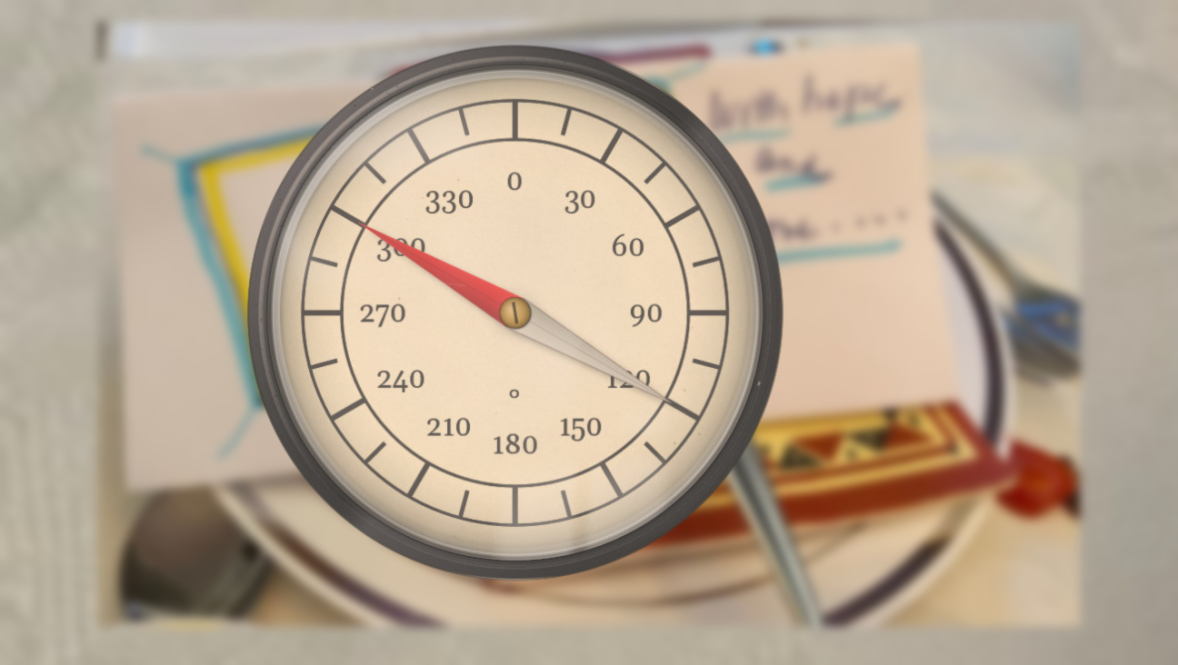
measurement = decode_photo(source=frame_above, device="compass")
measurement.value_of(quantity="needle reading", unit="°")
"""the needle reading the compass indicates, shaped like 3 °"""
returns 300 °
